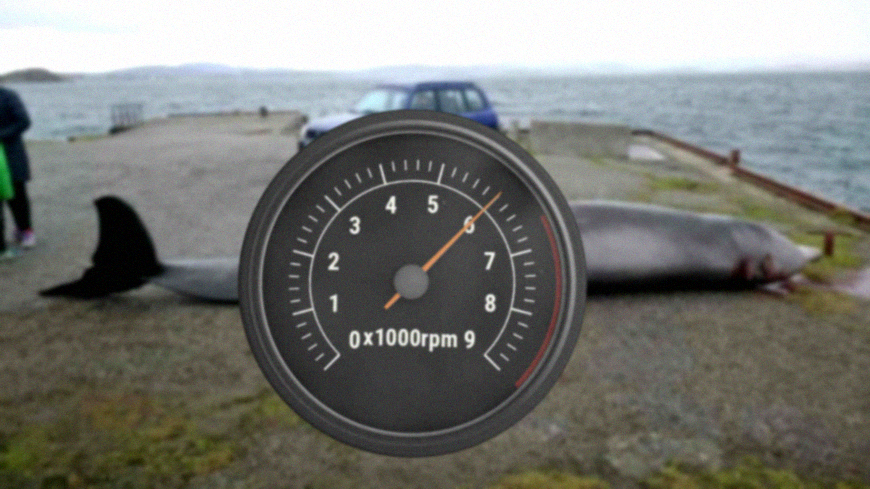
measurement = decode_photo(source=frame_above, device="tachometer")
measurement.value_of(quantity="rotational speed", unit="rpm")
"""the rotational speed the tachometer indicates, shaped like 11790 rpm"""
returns 6000 rpm
